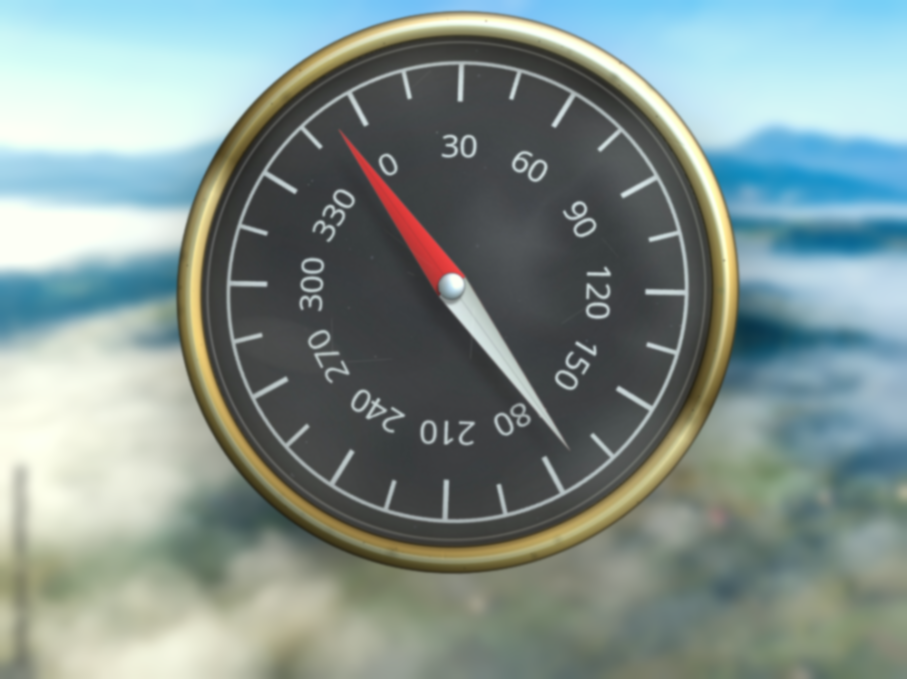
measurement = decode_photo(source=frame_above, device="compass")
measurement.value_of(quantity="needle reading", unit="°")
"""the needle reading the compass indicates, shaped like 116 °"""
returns 352.5 °
